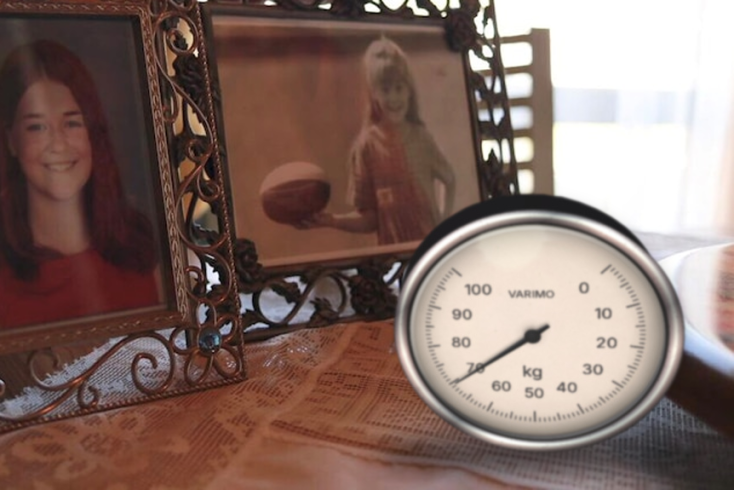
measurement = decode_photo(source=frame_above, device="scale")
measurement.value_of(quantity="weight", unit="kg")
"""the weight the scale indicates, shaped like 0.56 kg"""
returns 70 kg
